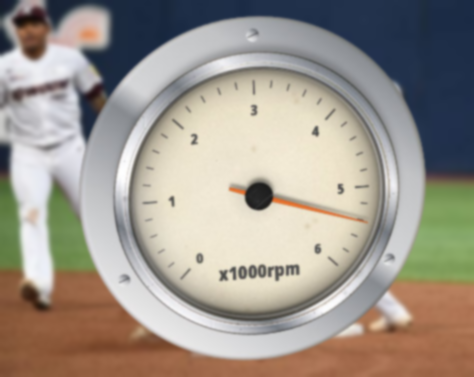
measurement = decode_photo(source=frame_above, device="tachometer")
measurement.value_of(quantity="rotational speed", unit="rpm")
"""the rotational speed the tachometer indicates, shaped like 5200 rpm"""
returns 5400 rpm
